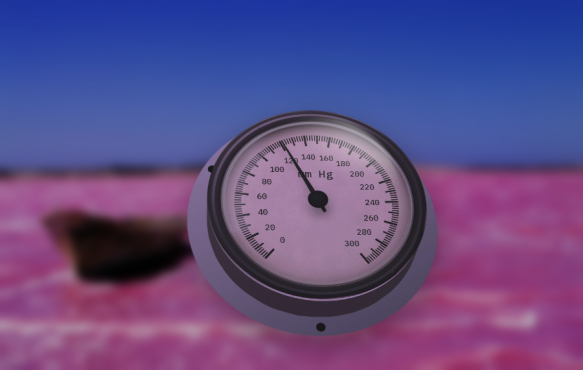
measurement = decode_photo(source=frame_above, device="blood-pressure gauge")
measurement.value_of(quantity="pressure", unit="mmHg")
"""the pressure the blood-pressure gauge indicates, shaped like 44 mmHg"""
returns 120 mmHg
